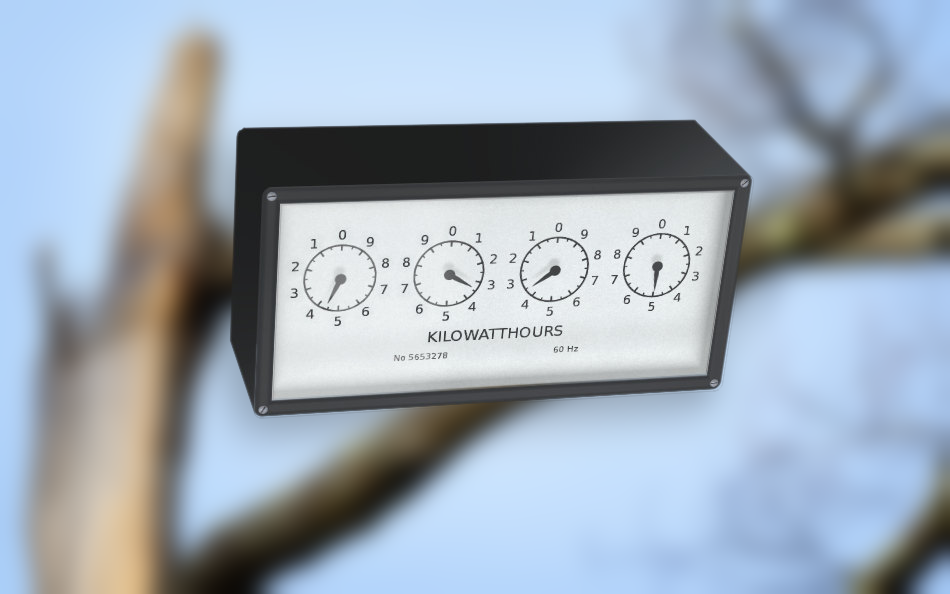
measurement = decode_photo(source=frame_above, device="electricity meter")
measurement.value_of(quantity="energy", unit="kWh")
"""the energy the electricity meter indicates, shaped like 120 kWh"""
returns 4335 kWh
